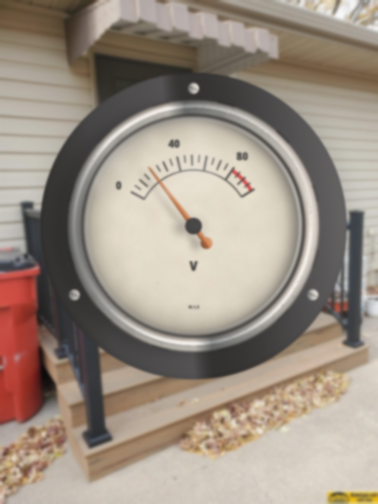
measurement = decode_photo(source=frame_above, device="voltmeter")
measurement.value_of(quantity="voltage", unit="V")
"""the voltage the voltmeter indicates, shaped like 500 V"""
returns 20 V
